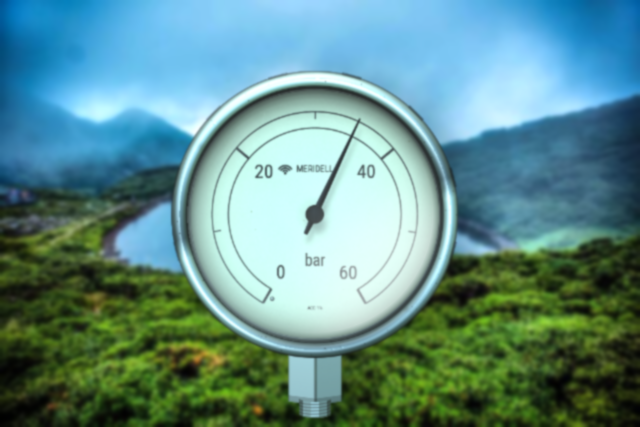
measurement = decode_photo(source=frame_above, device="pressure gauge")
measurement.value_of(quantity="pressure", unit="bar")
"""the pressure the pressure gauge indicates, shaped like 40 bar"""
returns 35 bar
